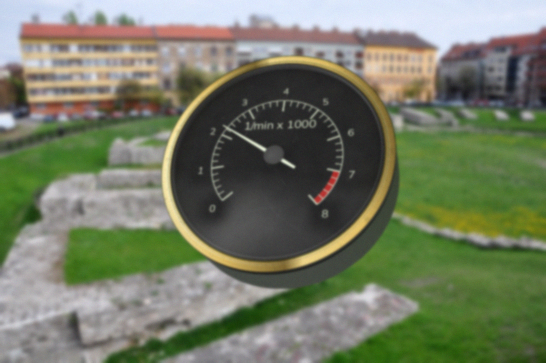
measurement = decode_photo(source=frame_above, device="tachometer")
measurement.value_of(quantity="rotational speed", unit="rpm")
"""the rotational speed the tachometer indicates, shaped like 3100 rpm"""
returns 2200 rpm
